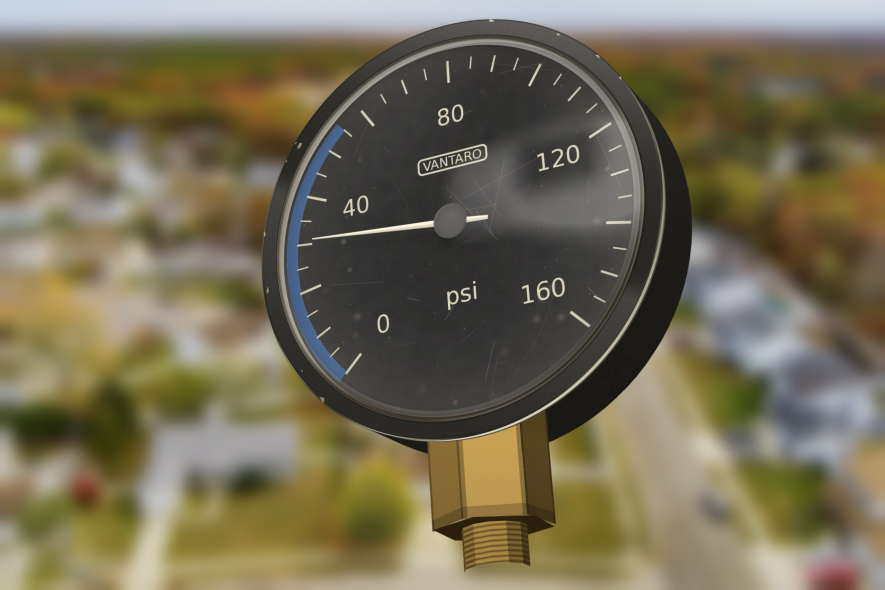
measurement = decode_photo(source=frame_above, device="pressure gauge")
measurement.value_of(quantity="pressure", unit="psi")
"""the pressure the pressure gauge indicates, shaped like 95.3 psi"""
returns 30 psi
